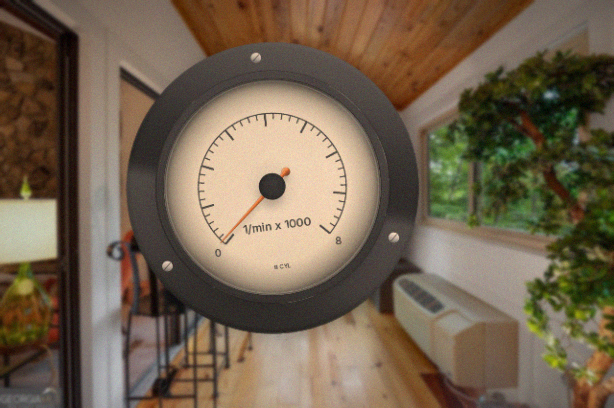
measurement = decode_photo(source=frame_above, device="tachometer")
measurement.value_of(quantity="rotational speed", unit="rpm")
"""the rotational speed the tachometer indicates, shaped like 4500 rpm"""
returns 100 rpm
